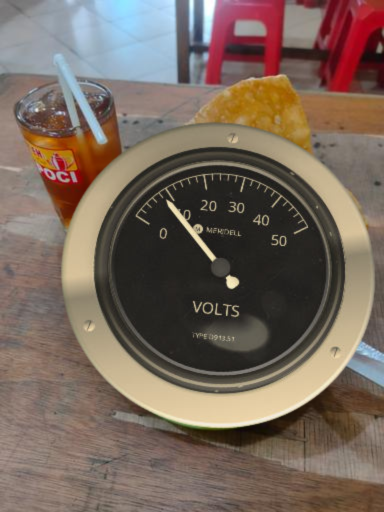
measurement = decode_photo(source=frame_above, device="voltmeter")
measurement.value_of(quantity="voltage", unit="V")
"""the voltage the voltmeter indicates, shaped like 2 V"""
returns 8 V
